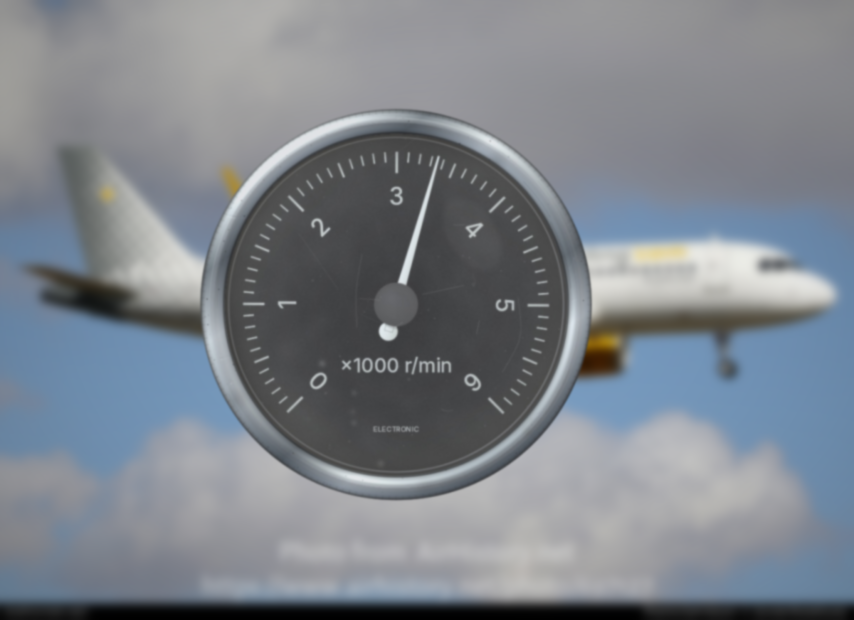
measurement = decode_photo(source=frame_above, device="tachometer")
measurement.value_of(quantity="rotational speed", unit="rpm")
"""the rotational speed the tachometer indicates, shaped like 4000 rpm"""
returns 3350 rpm
